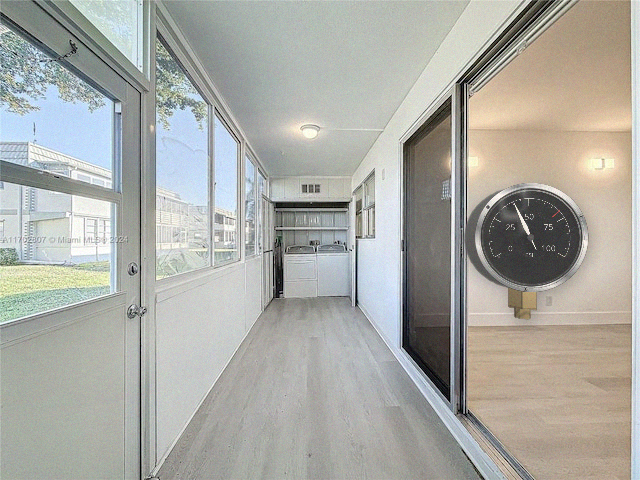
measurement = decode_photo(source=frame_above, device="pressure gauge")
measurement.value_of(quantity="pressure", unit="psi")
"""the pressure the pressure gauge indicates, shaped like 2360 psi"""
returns 40 psi
